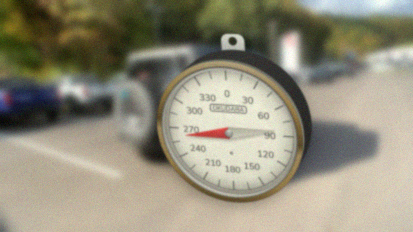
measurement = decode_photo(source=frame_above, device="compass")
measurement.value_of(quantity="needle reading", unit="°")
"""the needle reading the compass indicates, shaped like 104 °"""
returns 262.5 °
